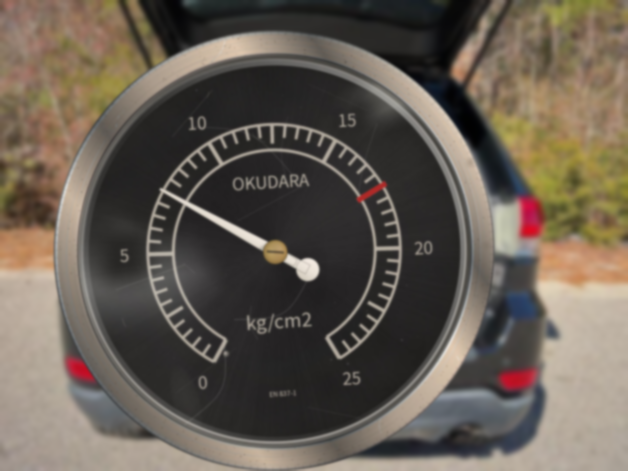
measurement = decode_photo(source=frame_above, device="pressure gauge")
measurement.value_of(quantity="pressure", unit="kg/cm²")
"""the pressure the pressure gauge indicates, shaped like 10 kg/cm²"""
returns 7.5 kg/cm²
